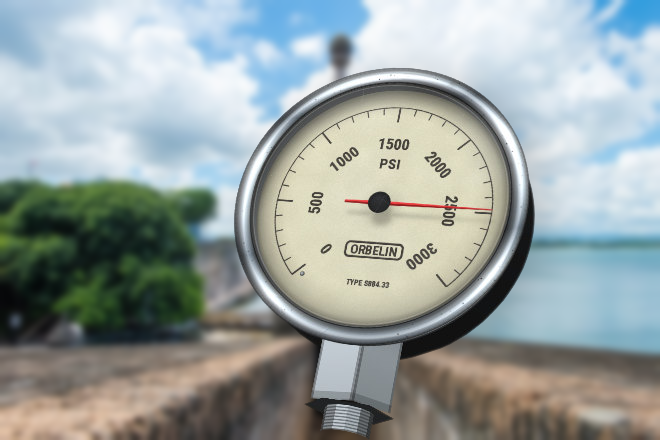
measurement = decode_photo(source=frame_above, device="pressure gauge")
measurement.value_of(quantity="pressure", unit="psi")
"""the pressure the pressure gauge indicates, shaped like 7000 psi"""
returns 2500 psi
